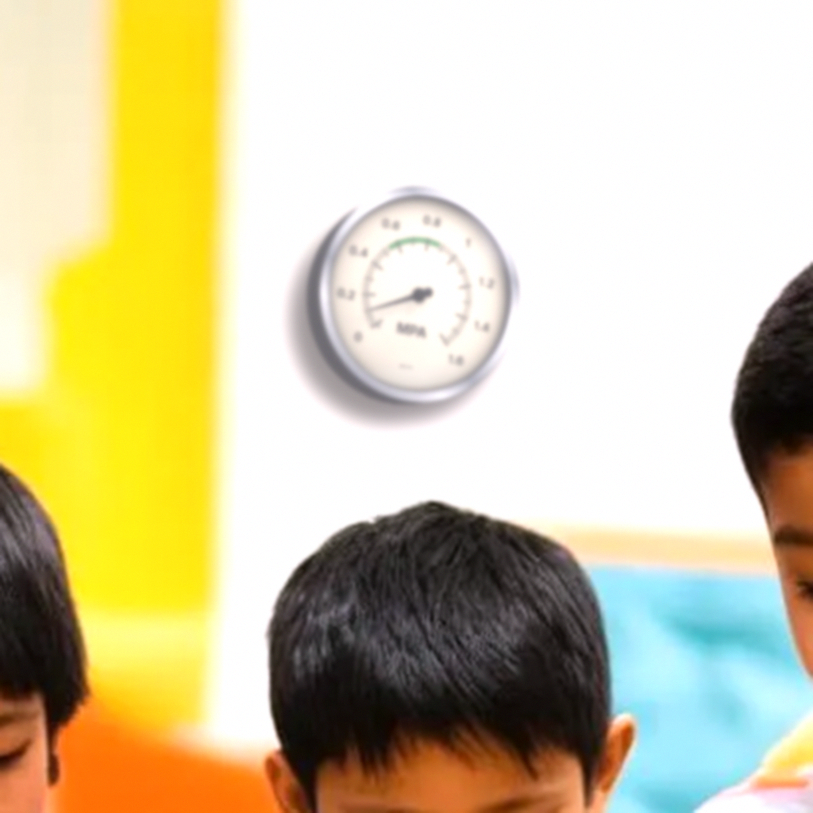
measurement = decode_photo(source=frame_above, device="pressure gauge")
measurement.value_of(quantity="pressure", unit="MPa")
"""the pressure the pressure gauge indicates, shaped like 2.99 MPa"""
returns 0.1 MPa
